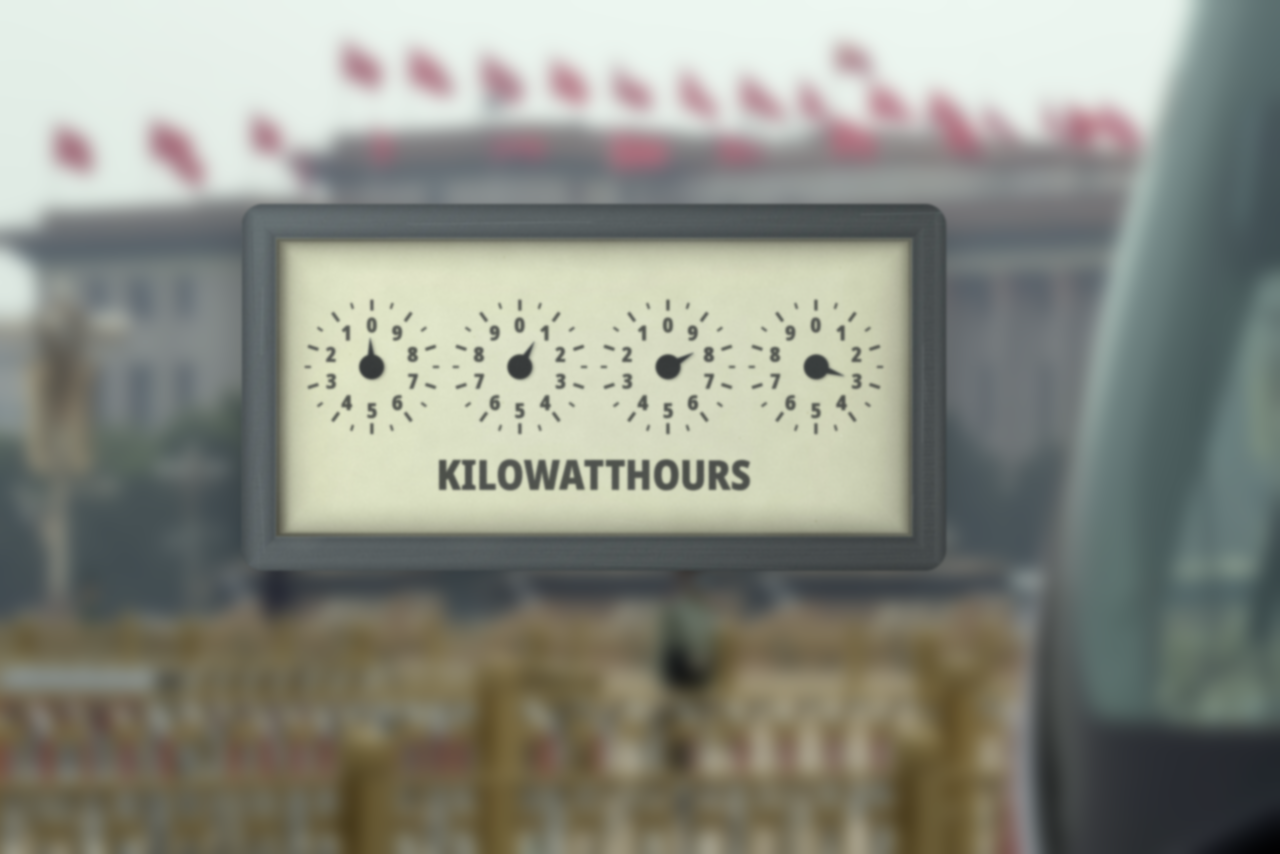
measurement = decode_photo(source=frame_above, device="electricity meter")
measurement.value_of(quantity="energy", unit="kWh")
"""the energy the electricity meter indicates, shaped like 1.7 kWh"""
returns 83 kWh
